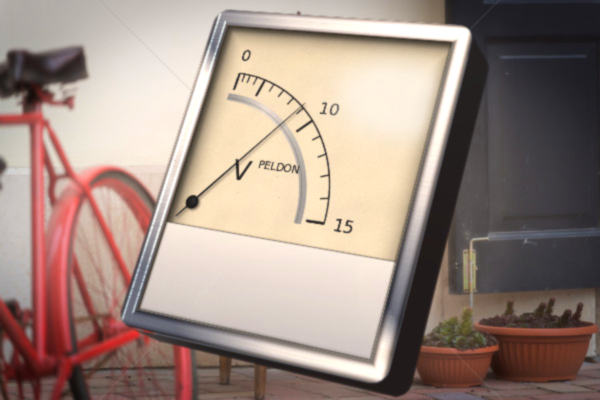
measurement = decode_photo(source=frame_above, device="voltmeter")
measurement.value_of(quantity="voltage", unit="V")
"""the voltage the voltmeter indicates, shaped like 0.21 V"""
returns 9 V
